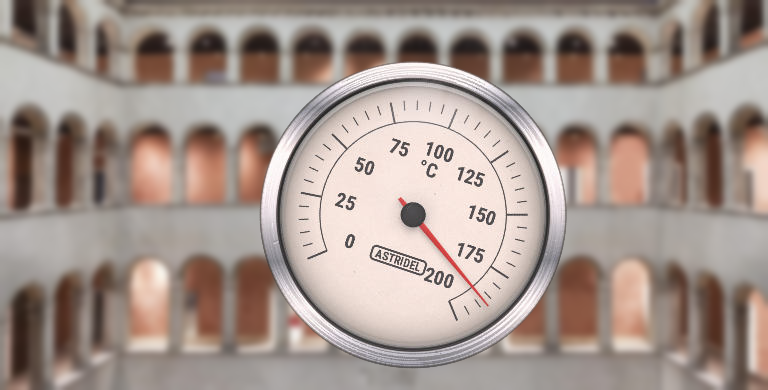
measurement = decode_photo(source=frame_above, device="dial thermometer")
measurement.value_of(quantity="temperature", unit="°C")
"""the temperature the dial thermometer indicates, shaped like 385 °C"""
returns 187.5 °C
